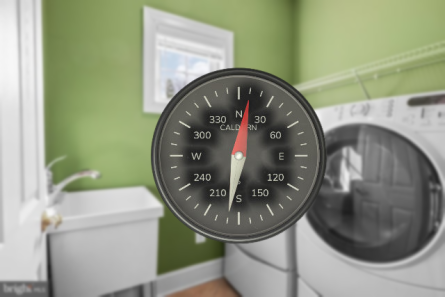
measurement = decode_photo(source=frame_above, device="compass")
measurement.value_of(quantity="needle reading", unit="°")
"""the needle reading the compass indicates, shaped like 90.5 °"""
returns 10 °
